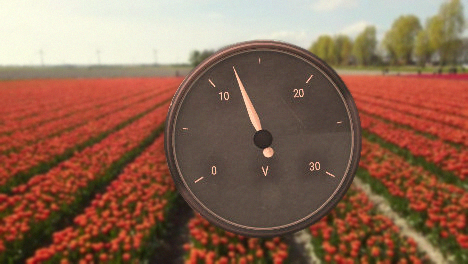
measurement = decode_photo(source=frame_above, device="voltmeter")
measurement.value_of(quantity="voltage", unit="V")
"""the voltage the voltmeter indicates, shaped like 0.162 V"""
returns 12.5 V
